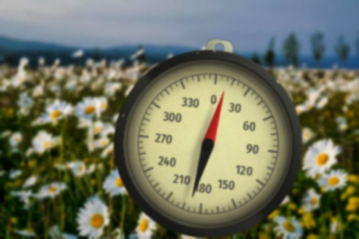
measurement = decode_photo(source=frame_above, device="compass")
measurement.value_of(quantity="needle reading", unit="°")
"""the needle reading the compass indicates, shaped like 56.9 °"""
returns 10 °
